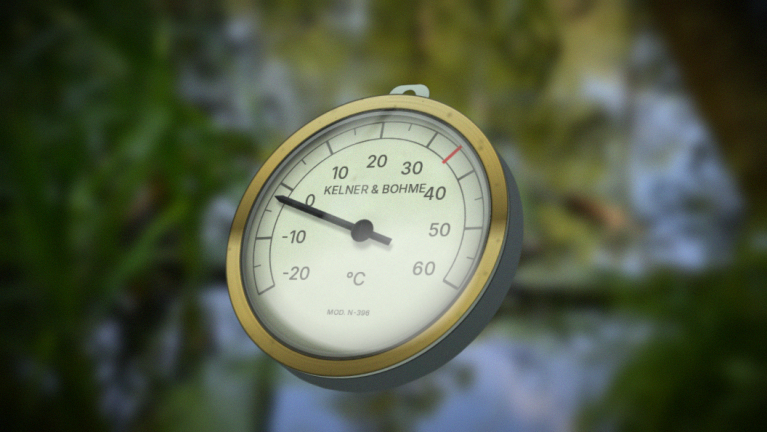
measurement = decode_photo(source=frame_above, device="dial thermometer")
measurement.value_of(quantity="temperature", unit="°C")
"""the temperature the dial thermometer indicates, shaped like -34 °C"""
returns -2.5 °C
